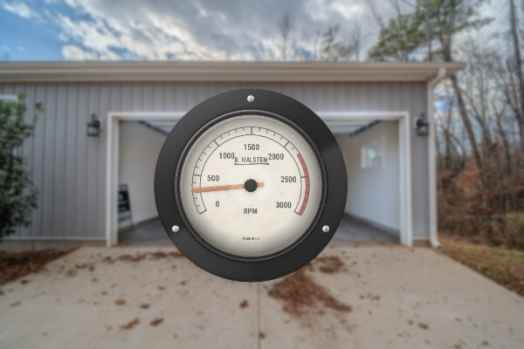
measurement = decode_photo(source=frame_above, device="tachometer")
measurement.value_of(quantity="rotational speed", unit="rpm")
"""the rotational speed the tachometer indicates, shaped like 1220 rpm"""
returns 300 rpm
